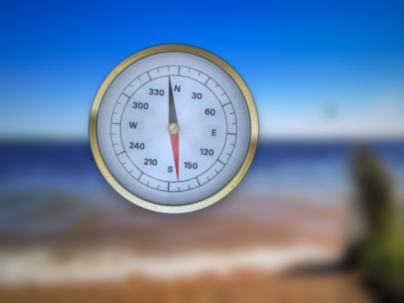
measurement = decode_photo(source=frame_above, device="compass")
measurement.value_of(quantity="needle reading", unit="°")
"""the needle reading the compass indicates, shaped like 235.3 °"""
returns 170 °
